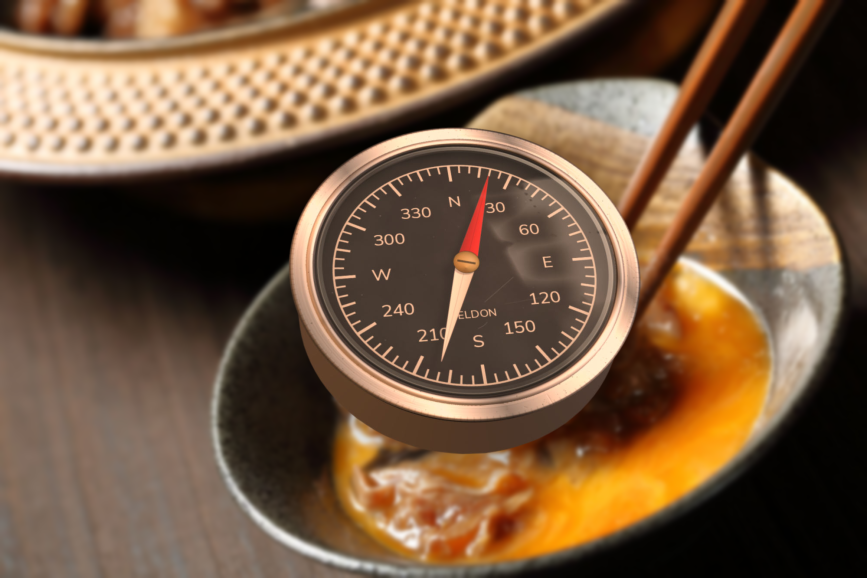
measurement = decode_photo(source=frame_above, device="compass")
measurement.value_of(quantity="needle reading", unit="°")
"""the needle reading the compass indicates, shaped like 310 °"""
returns 20 °
